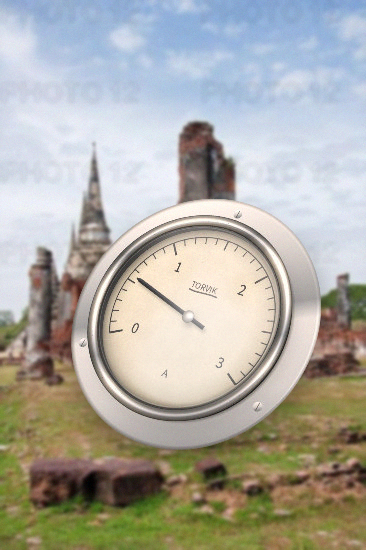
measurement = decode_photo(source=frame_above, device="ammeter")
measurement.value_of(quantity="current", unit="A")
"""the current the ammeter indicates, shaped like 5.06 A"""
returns 0.55 A
